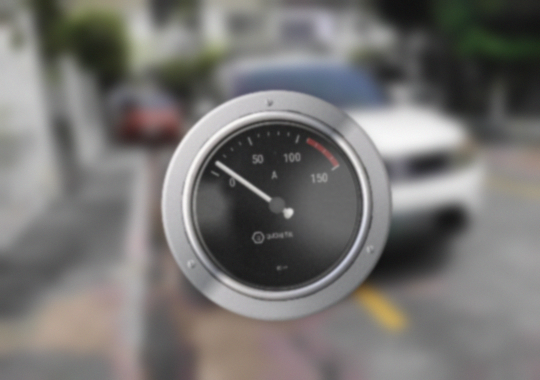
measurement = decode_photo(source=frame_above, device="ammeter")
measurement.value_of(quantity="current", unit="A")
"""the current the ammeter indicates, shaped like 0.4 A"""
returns 10 A
